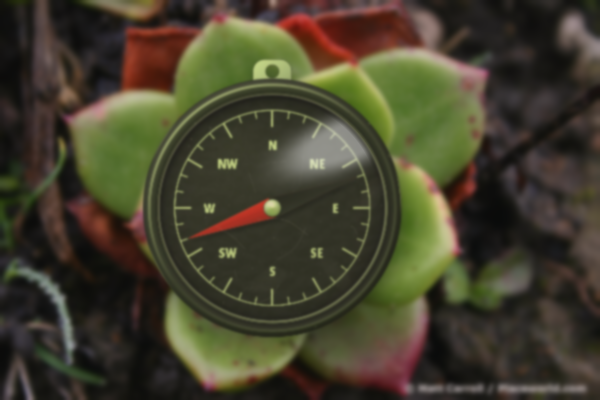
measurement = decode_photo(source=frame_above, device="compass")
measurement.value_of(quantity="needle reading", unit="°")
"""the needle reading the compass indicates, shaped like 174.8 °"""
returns 250 °
